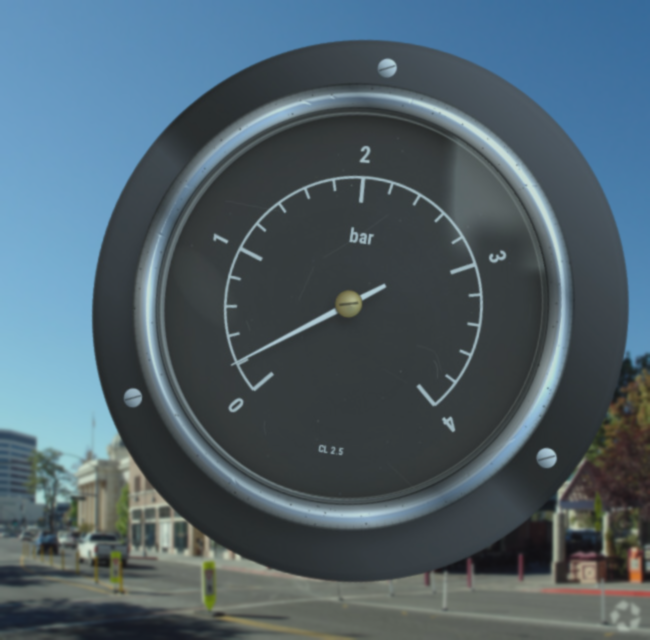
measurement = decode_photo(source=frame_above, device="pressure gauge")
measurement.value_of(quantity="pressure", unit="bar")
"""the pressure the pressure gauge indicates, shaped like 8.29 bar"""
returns 0.2 bar
